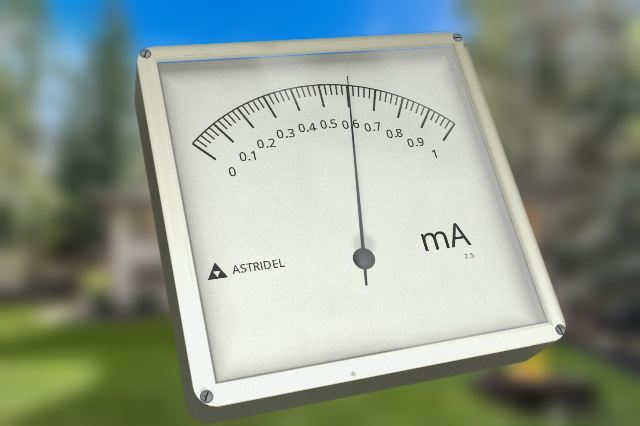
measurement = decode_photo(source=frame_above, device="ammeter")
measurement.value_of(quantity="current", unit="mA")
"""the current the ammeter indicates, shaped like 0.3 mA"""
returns 0.6 mA
